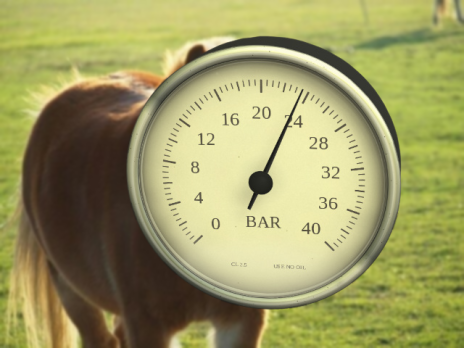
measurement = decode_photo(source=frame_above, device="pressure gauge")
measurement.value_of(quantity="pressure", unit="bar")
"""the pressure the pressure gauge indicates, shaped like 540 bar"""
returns 23.5 bar
